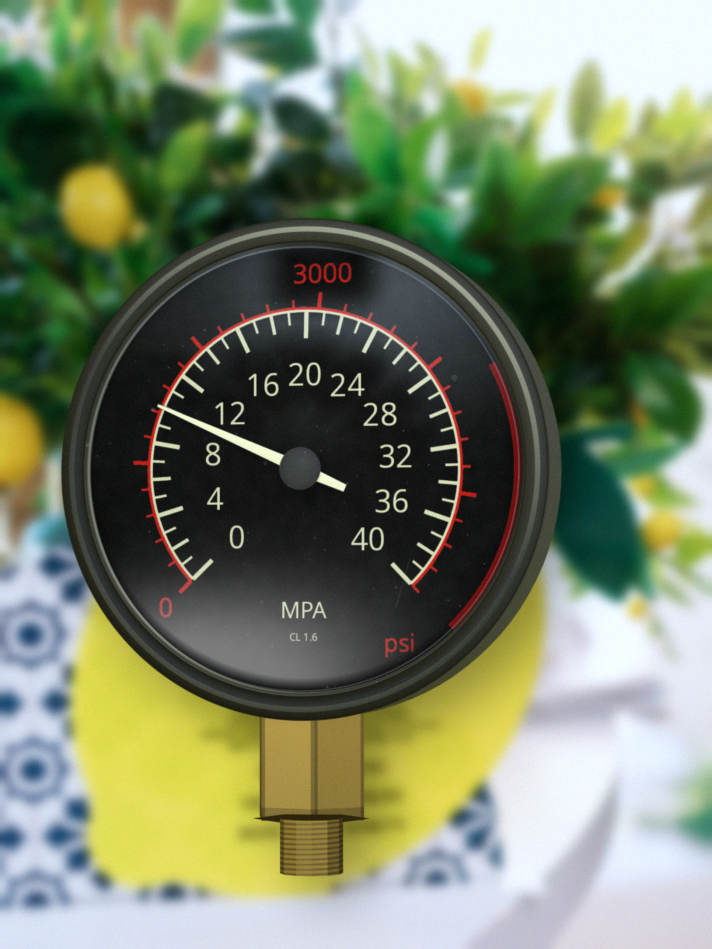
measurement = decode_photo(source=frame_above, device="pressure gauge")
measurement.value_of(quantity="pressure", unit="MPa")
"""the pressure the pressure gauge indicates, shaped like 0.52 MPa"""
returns 10 MPa
